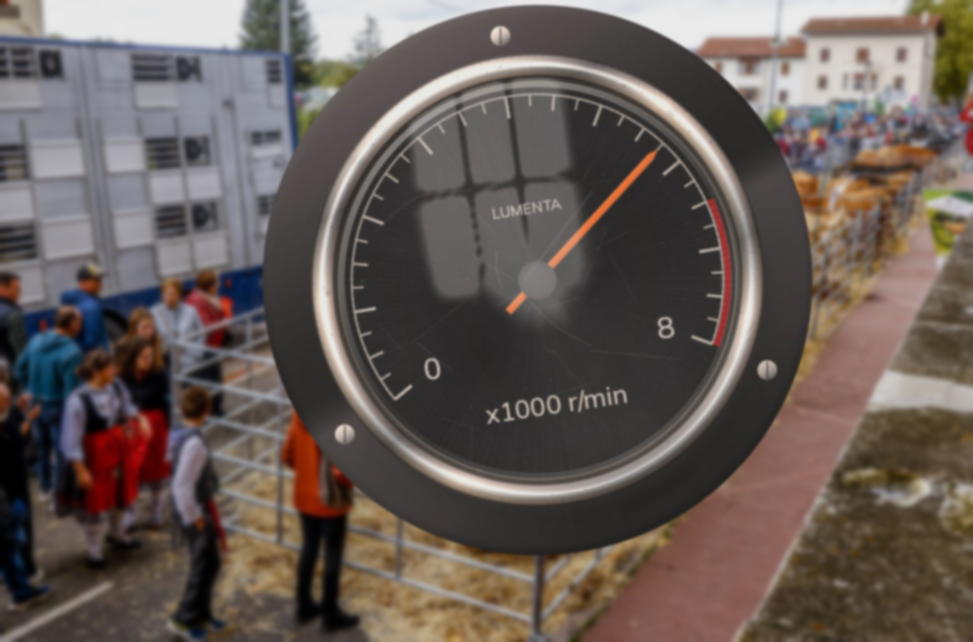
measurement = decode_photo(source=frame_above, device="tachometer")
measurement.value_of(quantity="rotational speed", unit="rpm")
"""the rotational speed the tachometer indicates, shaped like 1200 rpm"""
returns 5750 rpm
